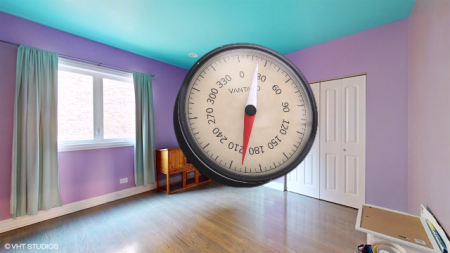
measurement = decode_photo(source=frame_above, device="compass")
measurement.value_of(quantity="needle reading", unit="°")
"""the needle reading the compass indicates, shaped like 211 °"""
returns 200 °
